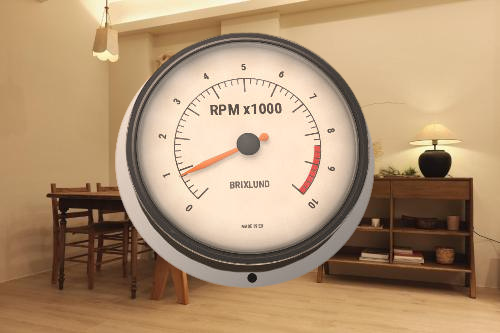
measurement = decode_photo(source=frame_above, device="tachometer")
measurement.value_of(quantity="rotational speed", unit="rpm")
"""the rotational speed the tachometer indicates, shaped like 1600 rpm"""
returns 800 rpm
